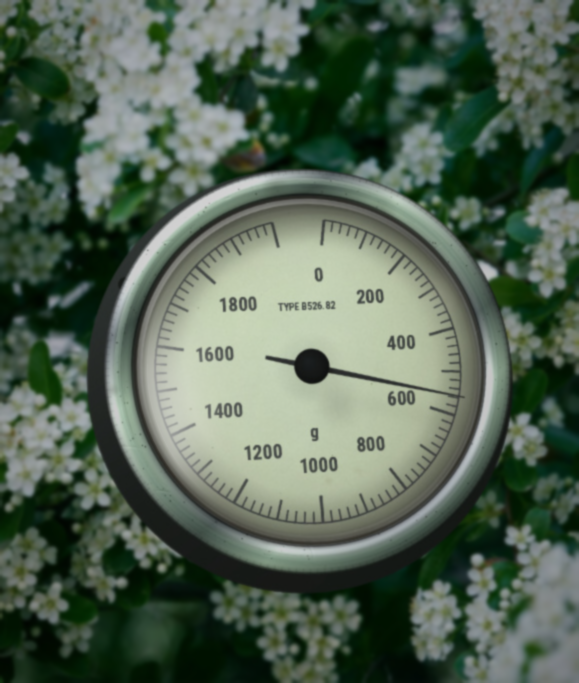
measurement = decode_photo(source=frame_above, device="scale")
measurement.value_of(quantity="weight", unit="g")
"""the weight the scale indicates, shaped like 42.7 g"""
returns 560 g
